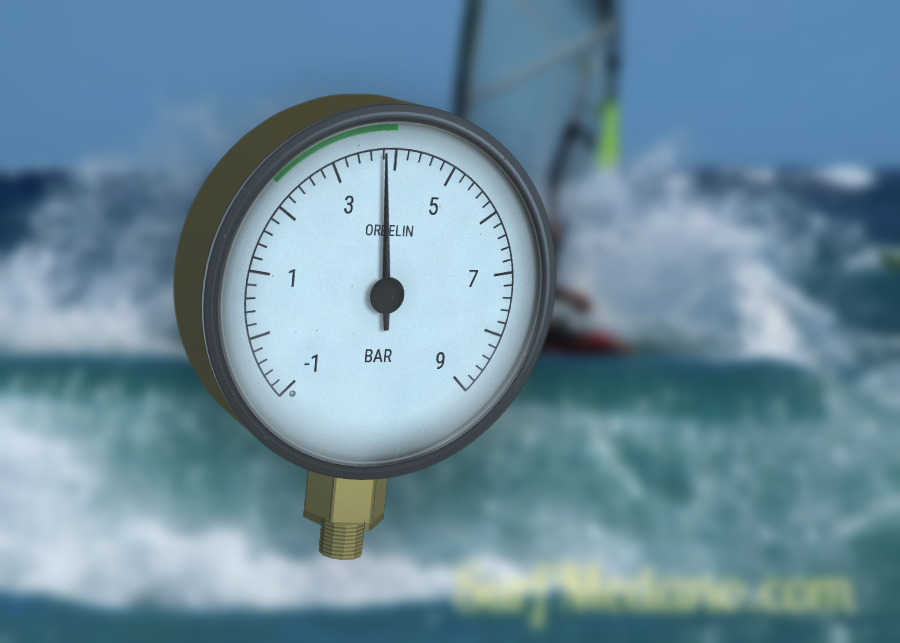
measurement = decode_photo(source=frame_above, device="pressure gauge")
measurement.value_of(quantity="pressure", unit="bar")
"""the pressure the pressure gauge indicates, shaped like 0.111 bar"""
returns 3.8 bar
